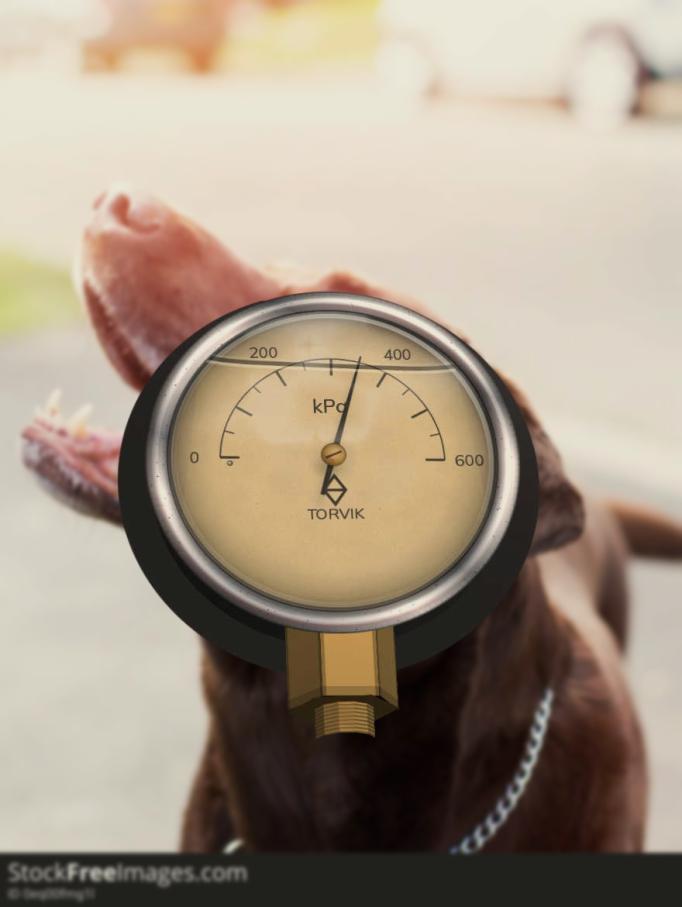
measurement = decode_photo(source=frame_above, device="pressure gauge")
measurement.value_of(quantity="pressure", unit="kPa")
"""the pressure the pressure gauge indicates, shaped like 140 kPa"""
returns 350 kPa
